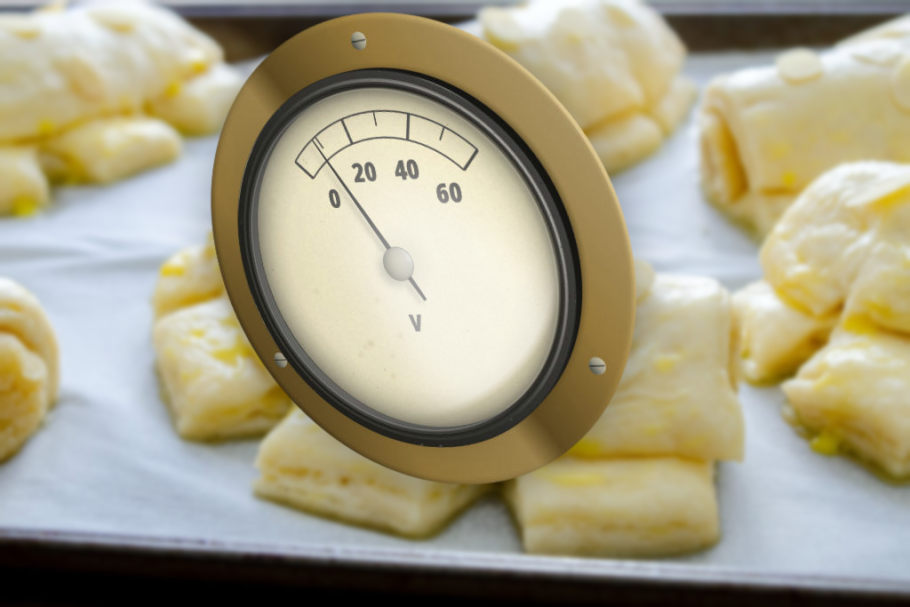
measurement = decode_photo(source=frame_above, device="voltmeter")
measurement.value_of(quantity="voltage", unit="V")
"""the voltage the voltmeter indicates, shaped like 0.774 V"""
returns 10 V
